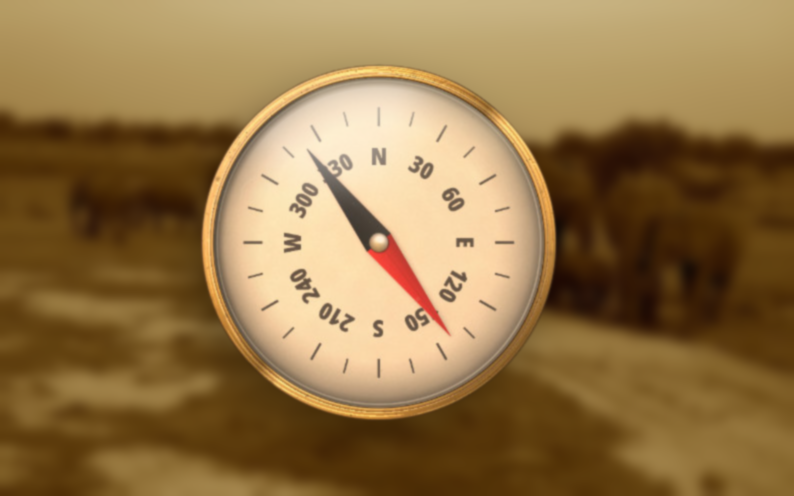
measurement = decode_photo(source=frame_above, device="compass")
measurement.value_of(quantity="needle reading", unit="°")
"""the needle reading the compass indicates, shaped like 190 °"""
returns 142.5 °
